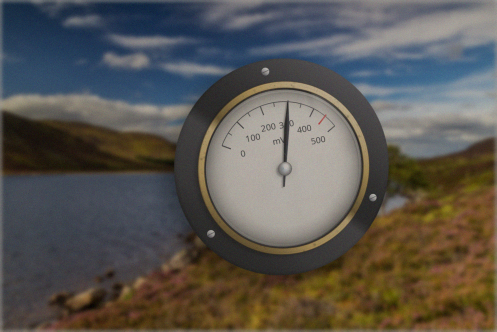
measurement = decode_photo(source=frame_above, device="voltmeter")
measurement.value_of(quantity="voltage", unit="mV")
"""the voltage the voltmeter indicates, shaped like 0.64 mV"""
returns 300 mV
